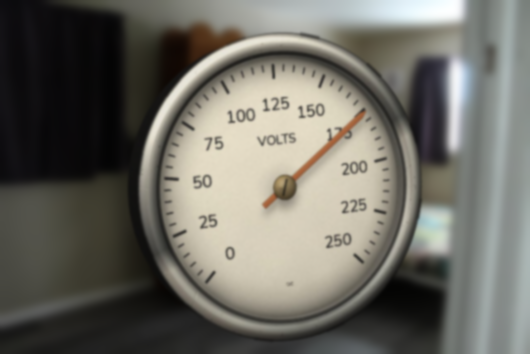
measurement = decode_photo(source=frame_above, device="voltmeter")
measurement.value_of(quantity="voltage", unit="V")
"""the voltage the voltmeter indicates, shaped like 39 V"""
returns 175 V
